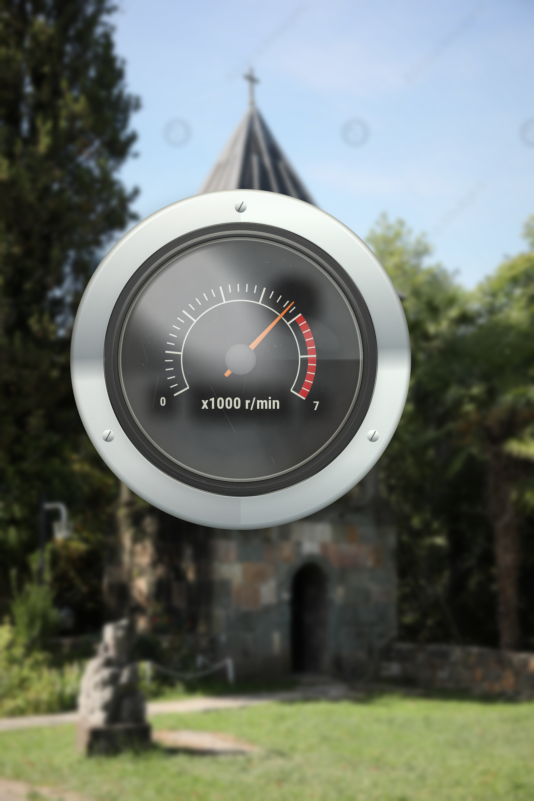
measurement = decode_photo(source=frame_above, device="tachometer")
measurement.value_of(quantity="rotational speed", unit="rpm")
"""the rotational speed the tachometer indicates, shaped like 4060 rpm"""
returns 4700 rpm
